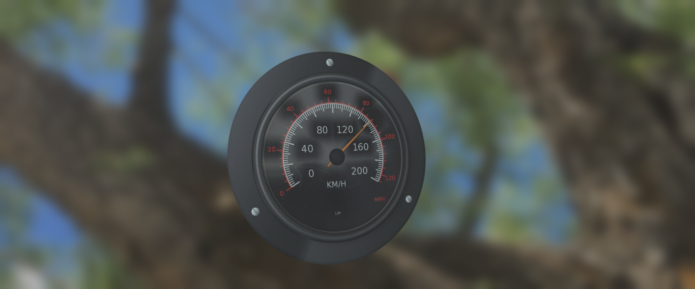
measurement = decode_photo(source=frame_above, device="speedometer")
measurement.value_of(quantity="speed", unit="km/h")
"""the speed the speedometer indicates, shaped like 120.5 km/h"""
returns 140 km/h
